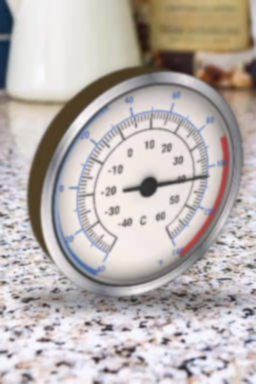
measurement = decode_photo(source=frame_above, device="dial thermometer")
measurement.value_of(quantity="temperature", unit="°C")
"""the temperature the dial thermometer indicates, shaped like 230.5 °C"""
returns 40 °C
